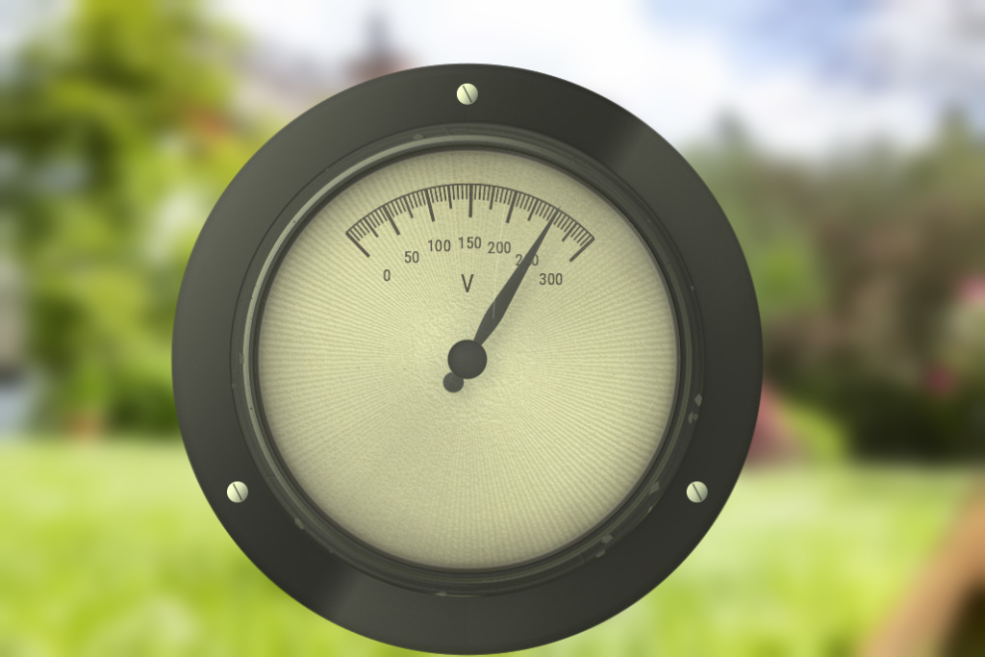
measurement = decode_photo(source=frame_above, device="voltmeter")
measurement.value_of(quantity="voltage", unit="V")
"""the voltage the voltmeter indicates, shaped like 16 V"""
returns 250 V
